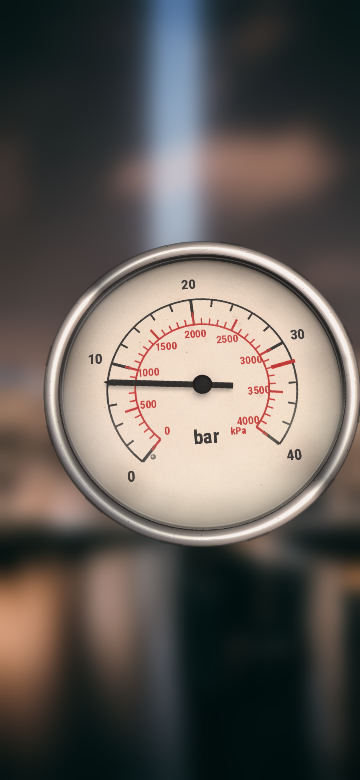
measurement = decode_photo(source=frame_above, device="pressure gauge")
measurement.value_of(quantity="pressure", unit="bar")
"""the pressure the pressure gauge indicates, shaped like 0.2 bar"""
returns 8 bar
